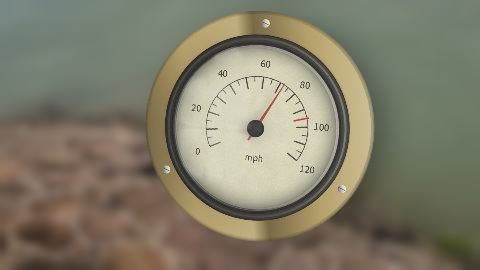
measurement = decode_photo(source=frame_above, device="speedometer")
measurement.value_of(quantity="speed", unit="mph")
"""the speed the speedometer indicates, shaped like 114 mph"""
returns 72.5 mph
